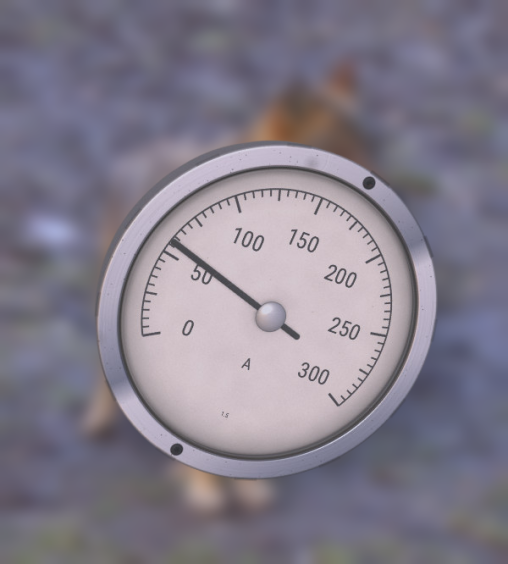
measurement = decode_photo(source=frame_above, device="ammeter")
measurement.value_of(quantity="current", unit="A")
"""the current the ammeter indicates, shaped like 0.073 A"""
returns 57.5 A
